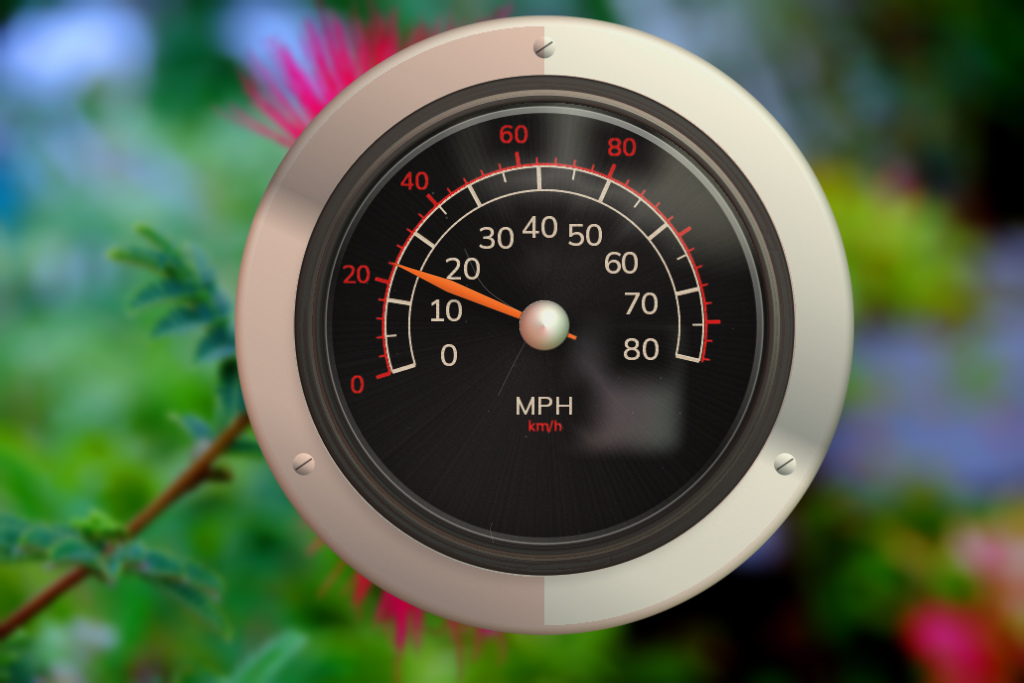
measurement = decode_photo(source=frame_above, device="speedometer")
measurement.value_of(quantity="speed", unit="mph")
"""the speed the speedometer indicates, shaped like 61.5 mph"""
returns 15 mph
